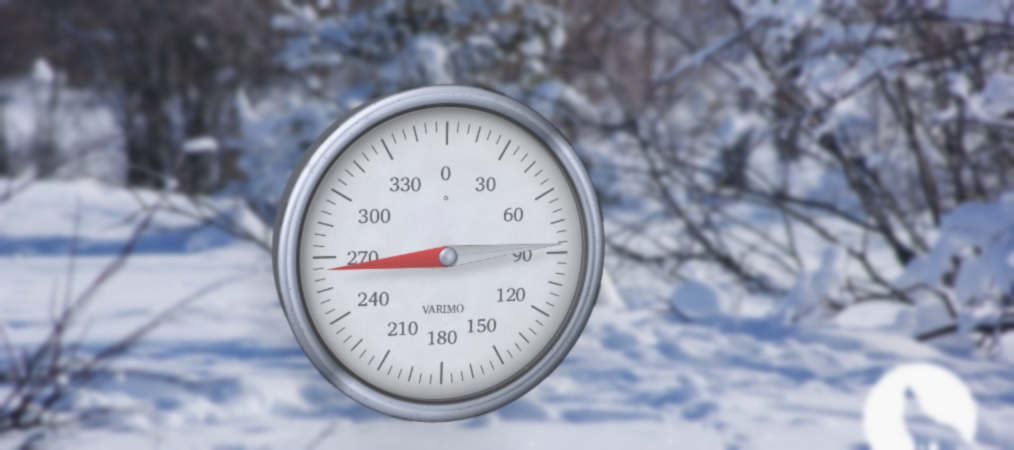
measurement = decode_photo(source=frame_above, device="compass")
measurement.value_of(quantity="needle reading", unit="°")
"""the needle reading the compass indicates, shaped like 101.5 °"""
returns 265 °
